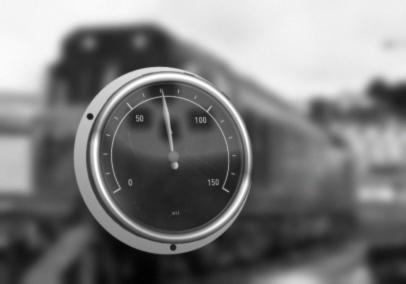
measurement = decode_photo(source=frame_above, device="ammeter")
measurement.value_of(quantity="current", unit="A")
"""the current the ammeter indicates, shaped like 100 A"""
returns 70 A
